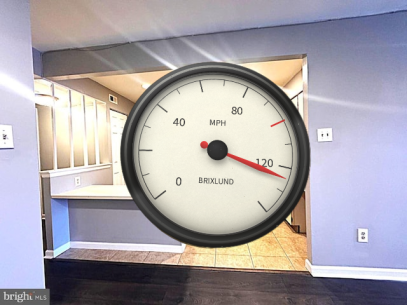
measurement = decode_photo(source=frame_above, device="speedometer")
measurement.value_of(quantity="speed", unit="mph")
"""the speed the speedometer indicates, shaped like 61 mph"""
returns 125 mph
